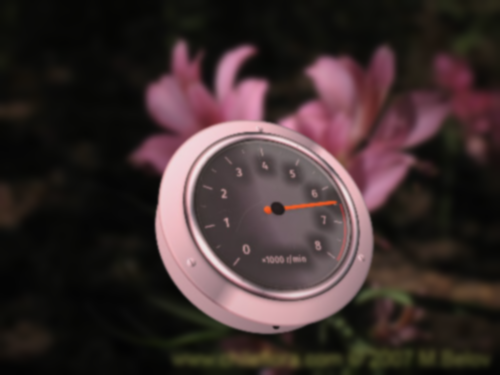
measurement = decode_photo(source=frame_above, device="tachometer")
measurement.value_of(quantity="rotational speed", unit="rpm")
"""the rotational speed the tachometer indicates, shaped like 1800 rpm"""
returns 6500 rpm
